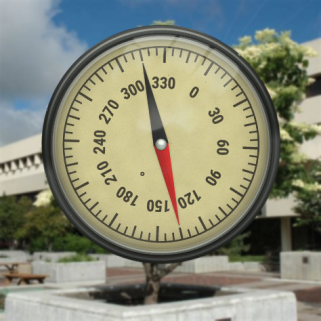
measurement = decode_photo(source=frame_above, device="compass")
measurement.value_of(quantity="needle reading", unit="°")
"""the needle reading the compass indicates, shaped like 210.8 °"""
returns 135 °
